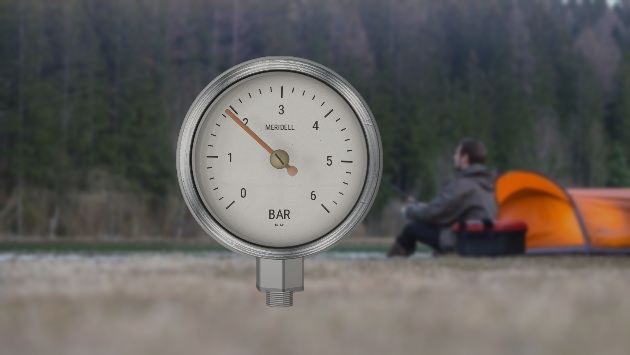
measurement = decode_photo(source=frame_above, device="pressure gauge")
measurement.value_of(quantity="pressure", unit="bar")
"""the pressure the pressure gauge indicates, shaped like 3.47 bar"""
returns 1.9 bar
